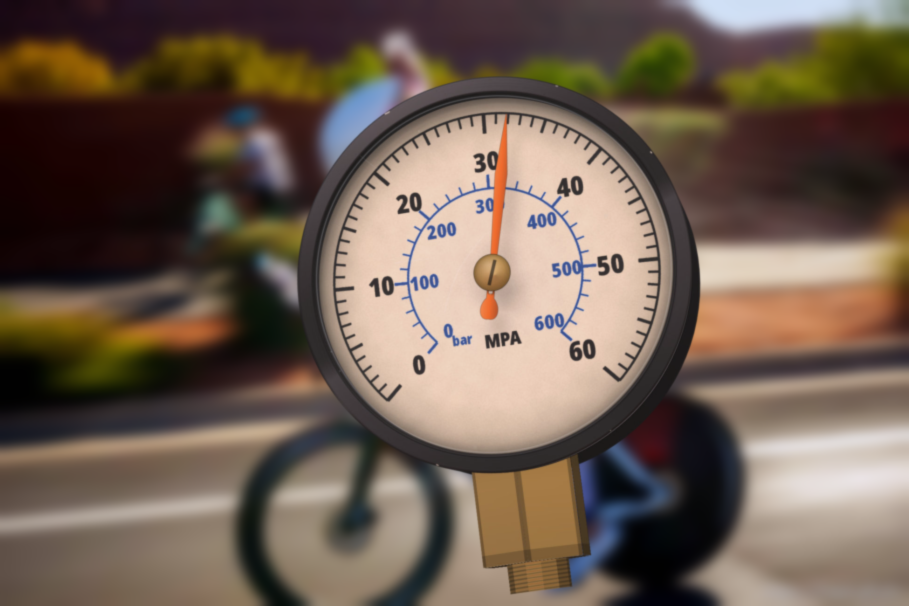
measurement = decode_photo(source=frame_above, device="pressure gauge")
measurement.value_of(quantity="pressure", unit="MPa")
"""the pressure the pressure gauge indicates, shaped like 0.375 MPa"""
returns 32 MPa
